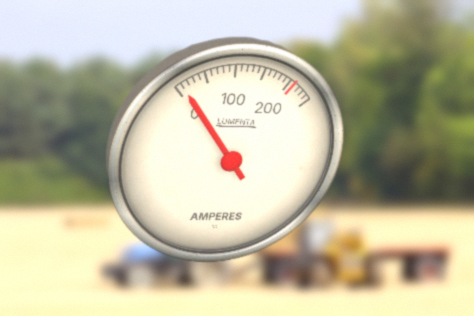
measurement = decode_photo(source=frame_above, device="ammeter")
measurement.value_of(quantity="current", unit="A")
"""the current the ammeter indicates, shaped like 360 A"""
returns 10 A
